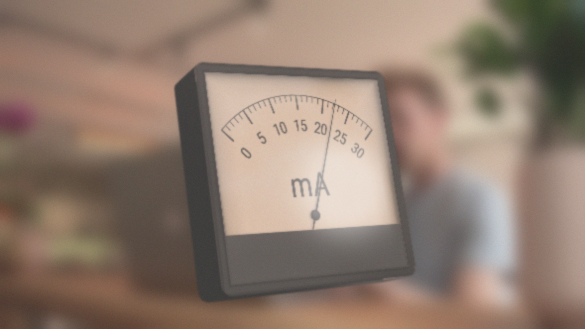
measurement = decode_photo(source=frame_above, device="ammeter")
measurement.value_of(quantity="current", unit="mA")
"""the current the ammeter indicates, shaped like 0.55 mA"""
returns 22 mA
